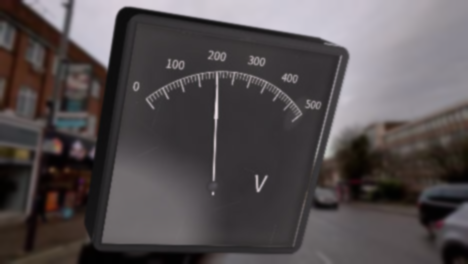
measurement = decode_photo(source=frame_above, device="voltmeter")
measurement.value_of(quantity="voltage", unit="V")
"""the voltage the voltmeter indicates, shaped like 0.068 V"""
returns 200 V
